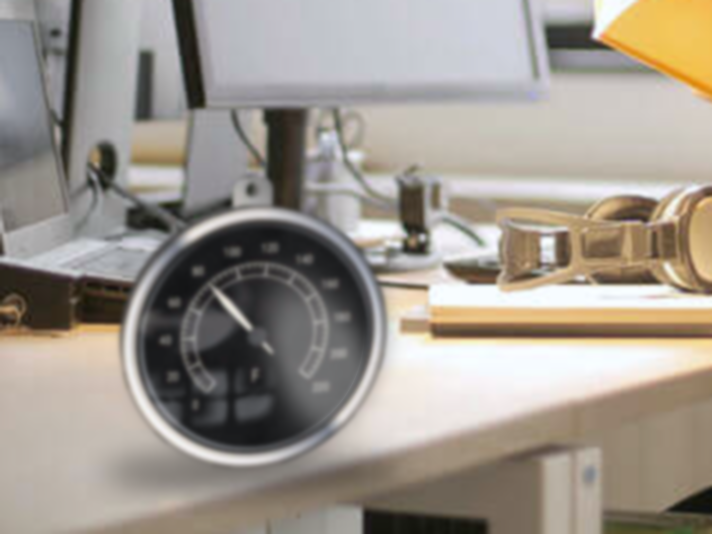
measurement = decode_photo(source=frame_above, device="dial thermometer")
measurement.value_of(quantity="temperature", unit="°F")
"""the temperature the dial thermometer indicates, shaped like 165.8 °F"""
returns 80 °F
